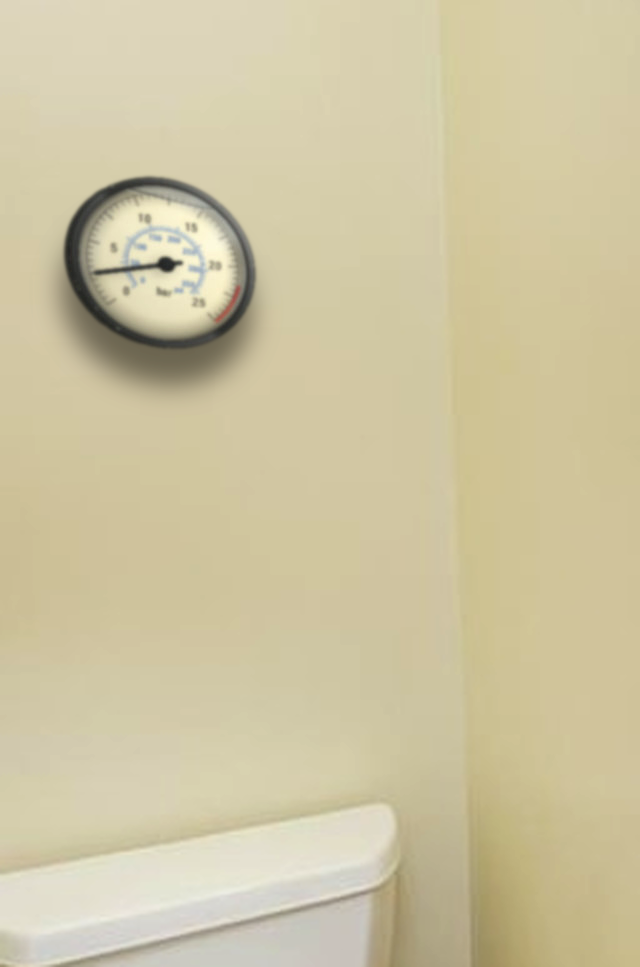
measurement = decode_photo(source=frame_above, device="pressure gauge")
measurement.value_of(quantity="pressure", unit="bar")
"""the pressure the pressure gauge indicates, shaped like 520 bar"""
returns 2.5 bar
